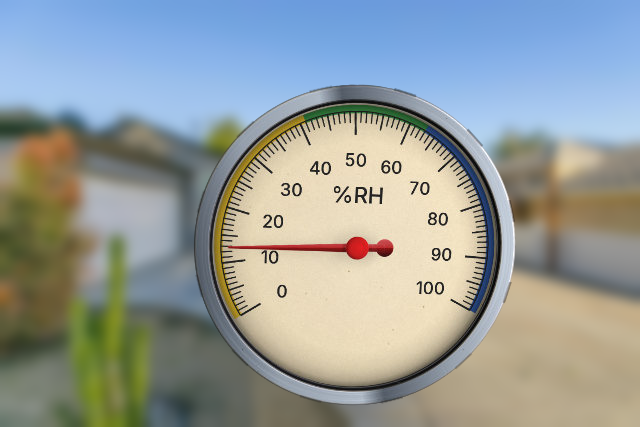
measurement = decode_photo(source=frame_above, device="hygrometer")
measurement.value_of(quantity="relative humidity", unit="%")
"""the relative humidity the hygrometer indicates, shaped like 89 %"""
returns 13 %
